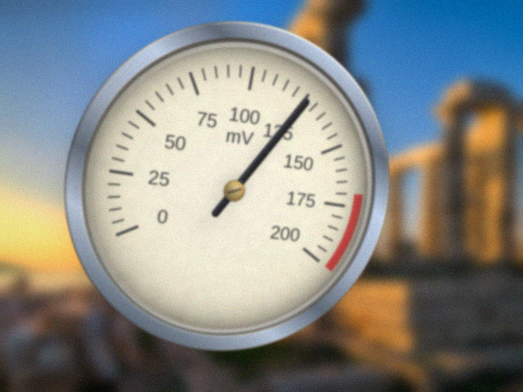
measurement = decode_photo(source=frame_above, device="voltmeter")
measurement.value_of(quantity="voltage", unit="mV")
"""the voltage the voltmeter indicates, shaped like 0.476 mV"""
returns 125 mV
